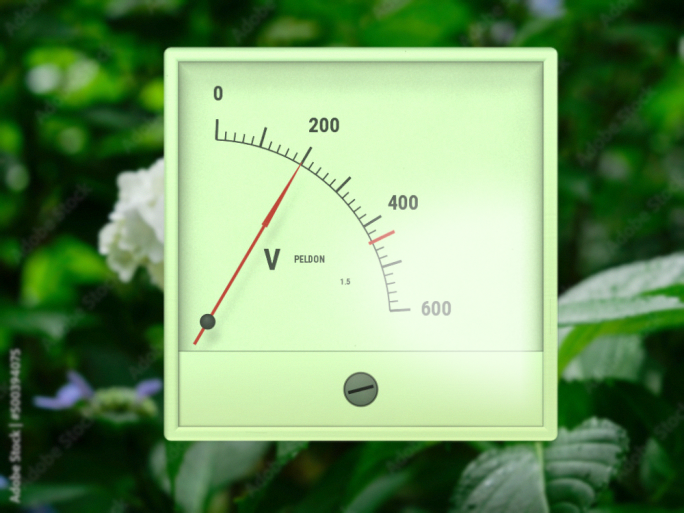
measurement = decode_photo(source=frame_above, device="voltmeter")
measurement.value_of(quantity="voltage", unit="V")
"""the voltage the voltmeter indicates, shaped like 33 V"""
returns 200 V
